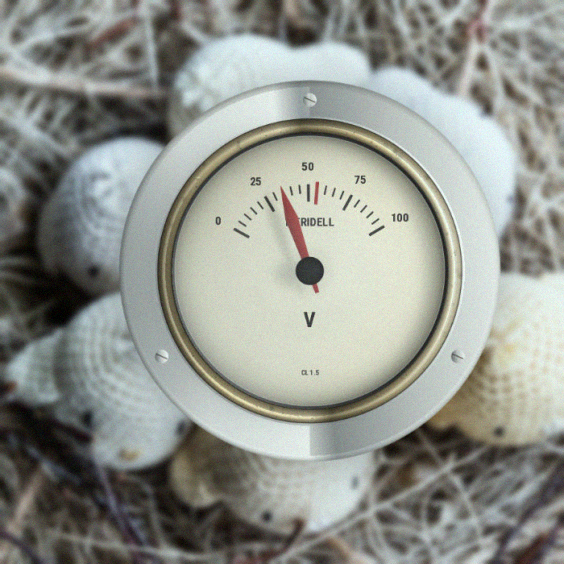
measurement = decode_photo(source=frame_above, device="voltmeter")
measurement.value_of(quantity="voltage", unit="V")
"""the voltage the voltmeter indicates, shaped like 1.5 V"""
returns 35 V
